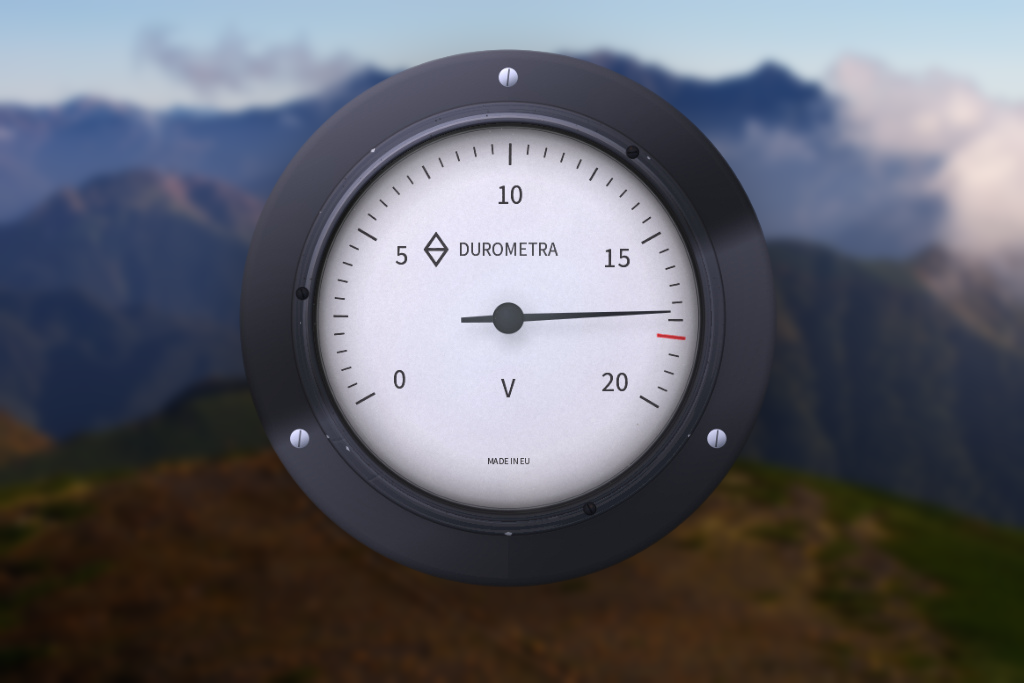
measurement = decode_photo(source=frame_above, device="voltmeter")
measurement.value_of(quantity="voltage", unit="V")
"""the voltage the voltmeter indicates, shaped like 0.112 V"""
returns 17.25 V
